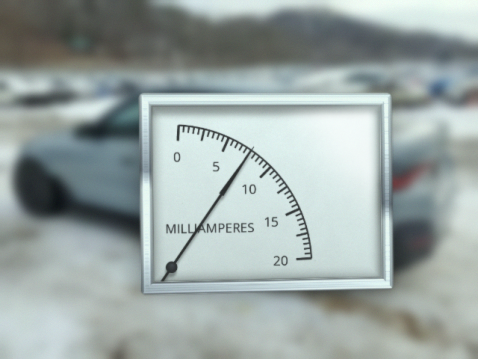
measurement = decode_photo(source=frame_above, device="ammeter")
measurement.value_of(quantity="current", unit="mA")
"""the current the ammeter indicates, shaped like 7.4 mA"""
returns 7.5 mA
